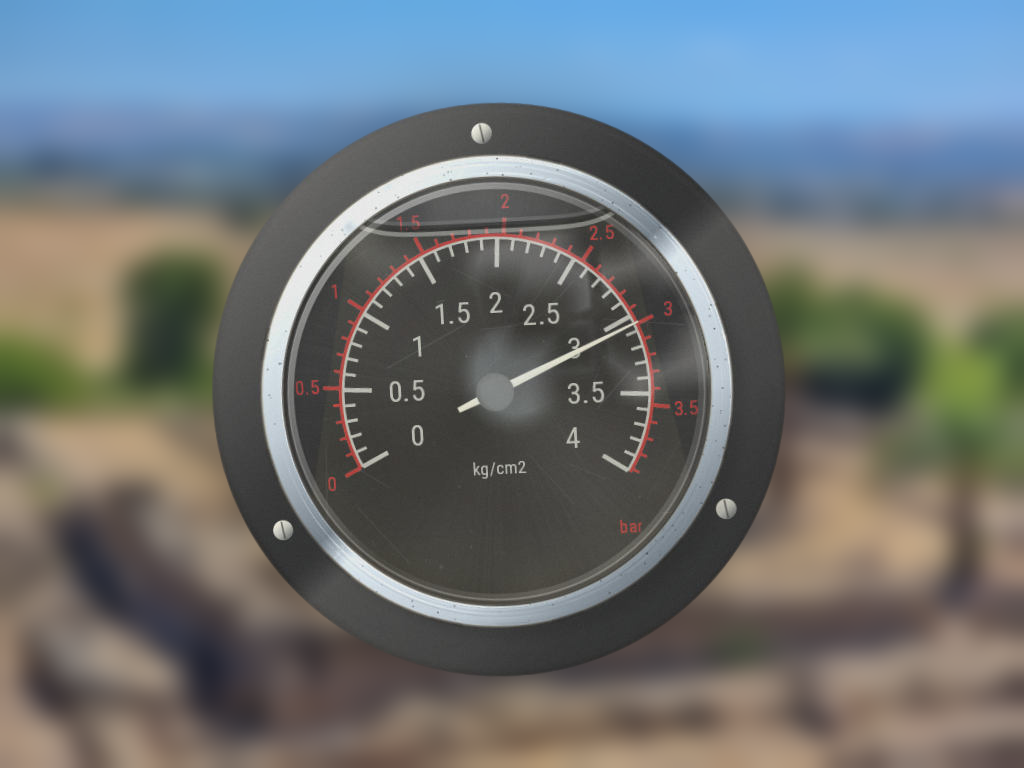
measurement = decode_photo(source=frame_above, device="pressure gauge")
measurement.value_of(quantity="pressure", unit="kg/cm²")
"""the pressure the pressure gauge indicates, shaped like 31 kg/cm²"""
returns 3.05 kg/cm²
